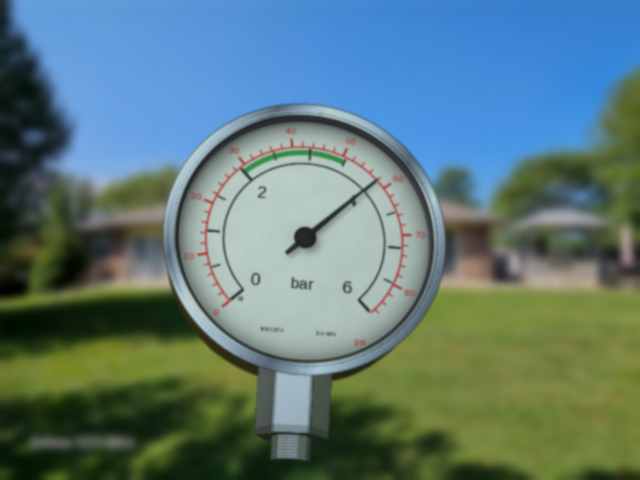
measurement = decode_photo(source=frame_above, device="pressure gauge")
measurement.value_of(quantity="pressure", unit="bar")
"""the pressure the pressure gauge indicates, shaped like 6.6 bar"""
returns 4 bar
